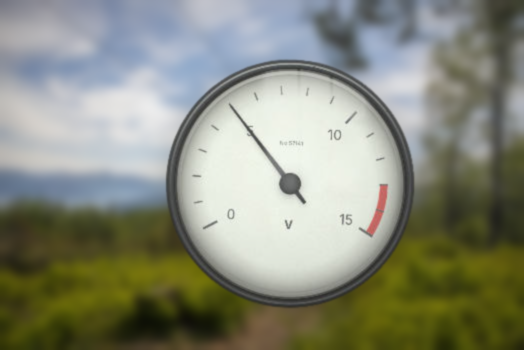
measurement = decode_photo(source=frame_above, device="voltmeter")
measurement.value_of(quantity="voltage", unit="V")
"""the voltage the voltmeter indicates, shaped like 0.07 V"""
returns 5 V
